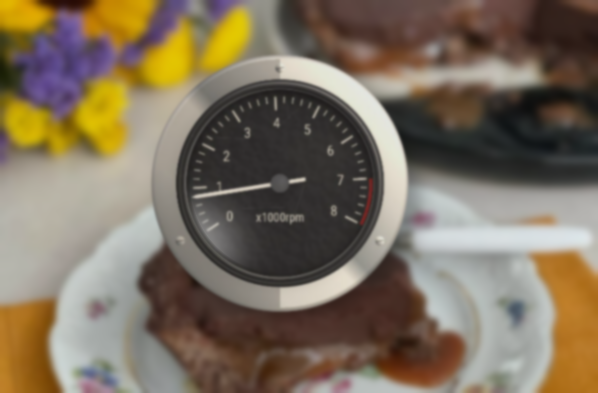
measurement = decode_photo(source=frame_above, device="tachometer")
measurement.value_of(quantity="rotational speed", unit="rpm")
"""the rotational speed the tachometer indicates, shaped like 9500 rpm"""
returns 800 rpm
